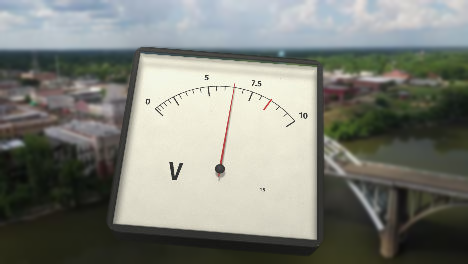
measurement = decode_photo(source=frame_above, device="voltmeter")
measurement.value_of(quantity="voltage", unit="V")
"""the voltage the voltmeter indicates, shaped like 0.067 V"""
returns 6.5 V
